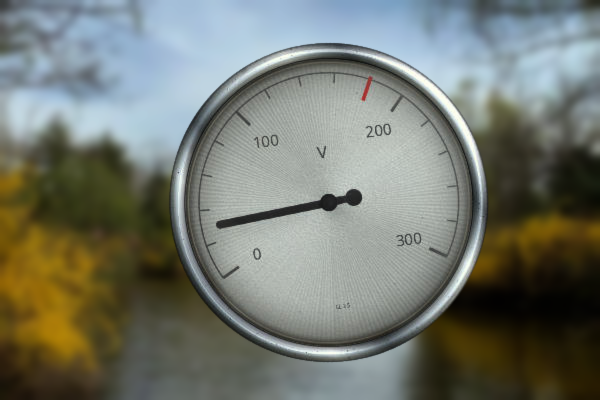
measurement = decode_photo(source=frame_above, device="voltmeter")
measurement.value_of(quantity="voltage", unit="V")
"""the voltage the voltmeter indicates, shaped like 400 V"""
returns 30 V
